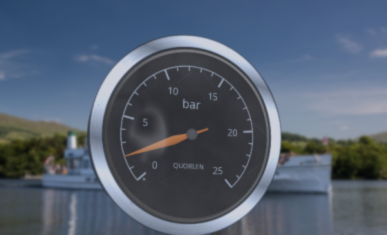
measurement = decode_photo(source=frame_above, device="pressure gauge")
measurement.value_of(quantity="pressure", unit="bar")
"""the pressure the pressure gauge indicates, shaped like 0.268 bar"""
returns 2 bar
